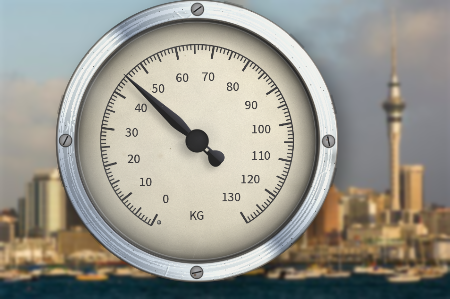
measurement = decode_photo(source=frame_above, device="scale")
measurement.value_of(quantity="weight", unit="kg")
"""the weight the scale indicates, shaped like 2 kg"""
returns 45 kg
